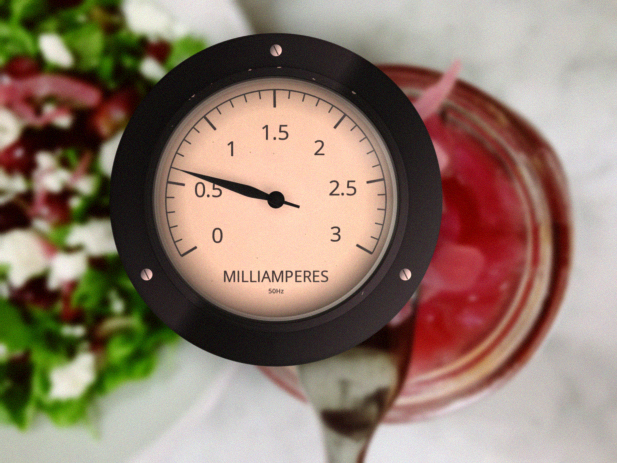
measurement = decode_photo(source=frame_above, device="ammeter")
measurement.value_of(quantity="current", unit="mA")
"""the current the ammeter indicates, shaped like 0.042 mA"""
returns 0.6 mA
